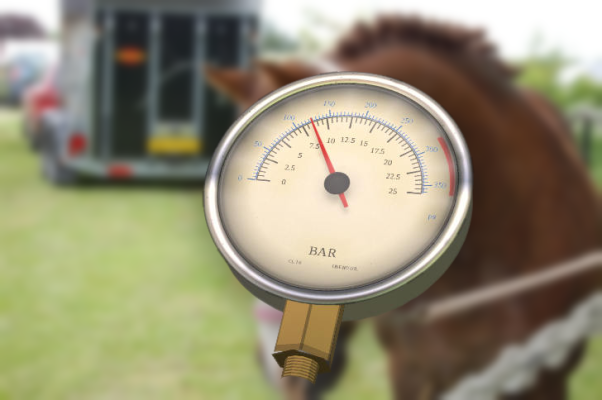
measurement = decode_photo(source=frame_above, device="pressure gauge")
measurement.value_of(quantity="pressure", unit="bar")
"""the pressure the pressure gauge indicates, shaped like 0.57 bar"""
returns 8.5 bar
